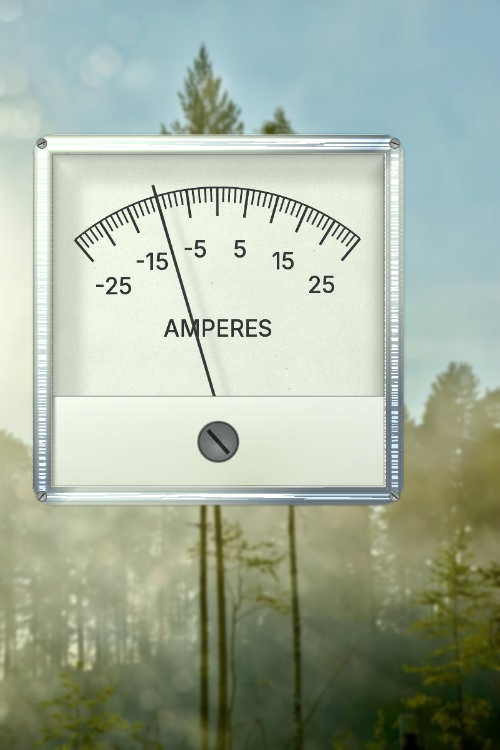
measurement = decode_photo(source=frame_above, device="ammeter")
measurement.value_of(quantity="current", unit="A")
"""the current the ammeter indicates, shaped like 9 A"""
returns -10 A
